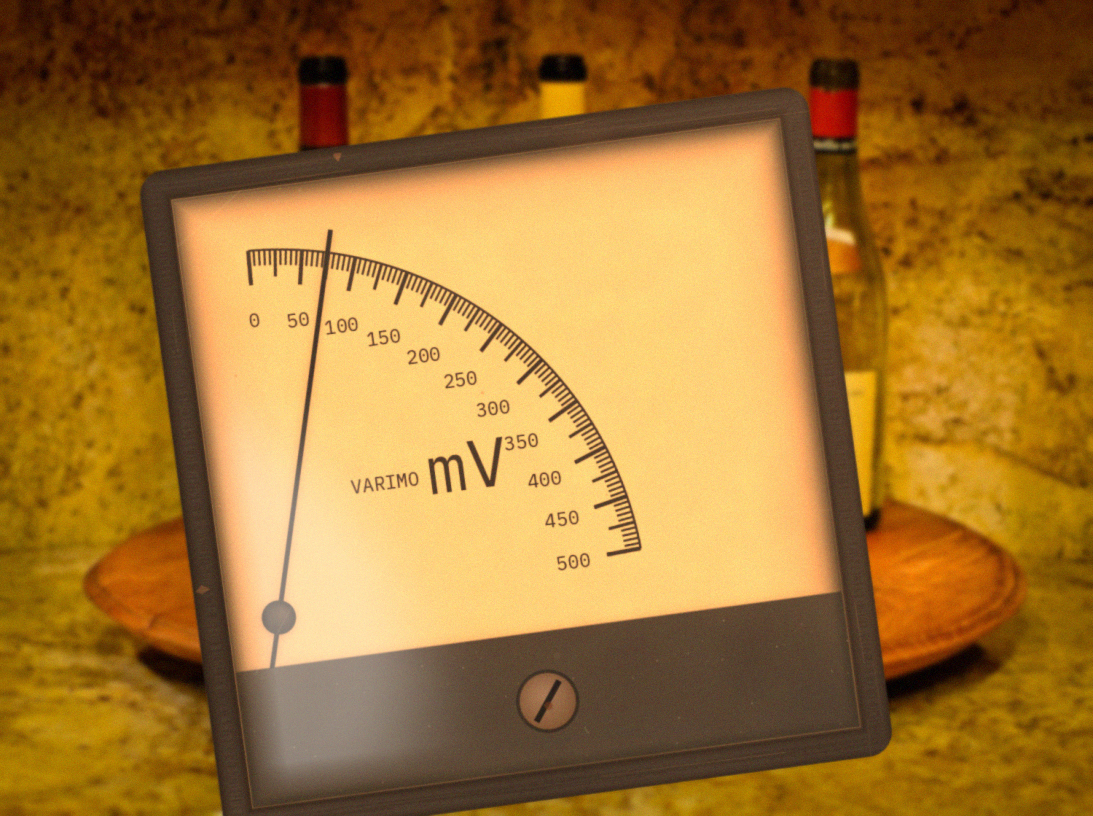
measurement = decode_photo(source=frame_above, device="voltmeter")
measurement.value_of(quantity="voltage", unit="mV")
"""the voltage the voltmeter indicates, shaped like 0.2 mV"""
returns 75 mV
